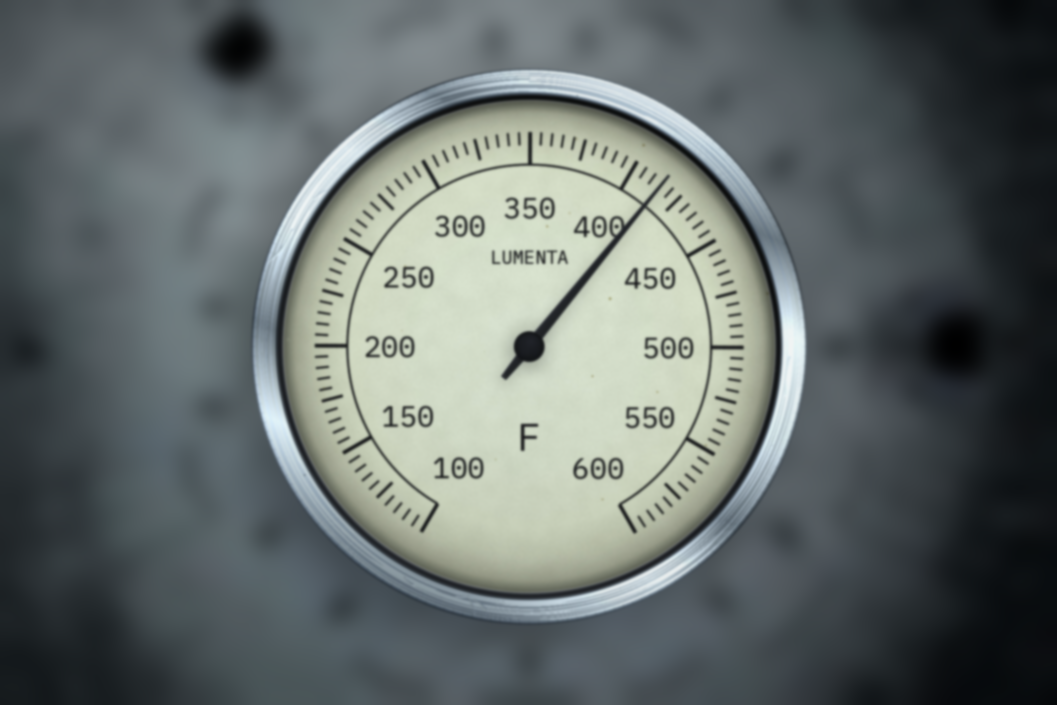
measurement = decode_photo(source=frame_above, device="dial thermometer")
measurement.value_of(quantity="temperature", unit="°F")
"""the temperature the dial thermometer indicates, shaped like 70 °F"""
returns 415 °F
